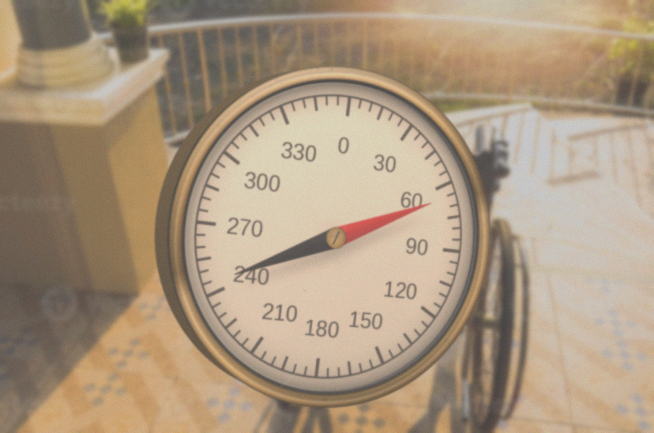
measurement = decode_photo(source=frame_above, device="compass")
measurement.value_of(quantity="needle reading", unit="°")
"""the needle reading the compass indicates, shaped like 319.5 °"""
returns 65 °
